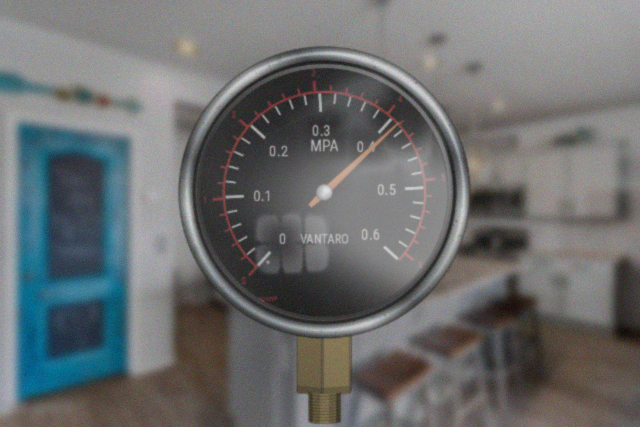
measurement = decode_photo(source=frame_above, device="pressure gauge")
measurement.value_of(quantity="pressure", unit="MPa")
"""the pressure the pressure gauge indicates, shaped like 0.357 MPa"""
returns 0.41 MPa
